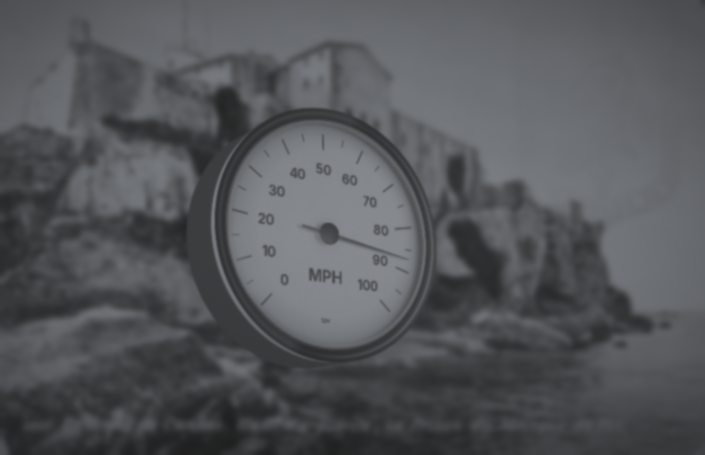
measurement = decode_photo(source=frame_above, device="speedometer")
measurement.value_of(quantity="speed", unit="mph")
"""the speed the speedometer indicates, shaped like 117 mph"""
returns 87.5 mph
